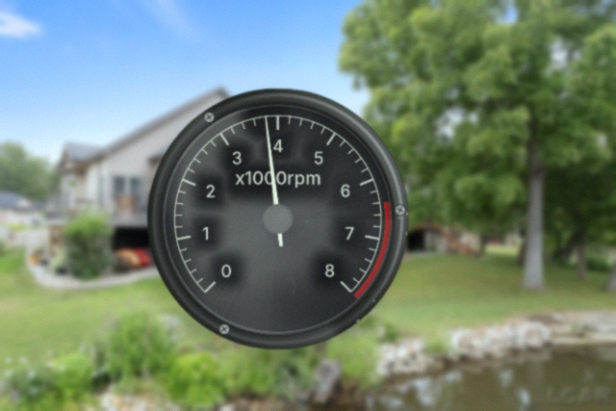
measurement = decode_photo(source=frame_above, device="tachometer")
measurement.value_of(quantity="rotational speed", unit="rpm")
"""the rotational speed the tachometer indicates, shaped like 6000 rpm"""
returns 3800 rpm
